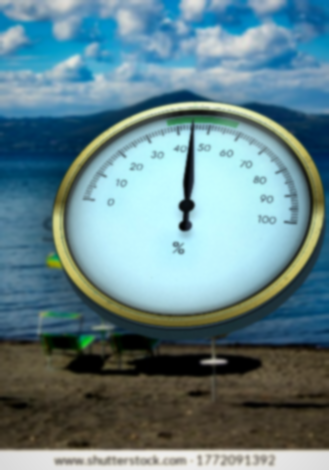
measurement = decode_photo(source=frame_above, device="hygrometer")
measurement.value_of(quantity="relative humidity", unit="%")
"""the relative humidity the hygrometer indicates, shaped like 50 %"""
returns 45 %
